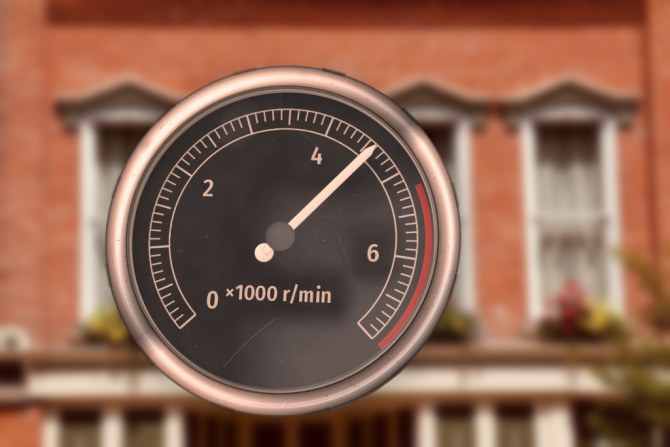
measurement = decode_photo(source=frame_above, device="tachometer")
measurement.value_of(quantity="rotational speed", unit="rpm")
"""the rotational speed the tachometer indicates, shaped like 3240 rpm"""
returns 4600 rpm
